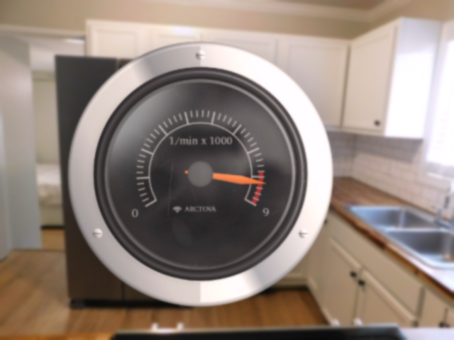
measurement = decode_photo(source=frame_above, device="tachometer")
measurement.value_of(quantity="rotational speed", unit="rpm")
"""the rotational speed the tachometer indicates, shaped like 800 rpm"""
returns 8200 rpm
